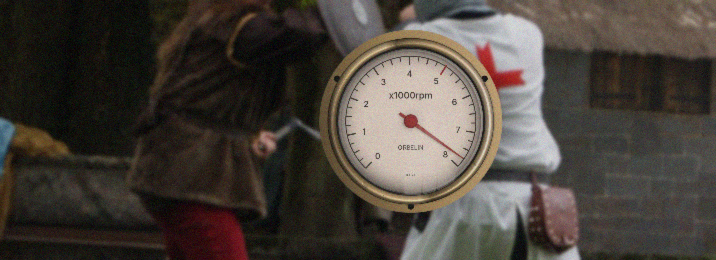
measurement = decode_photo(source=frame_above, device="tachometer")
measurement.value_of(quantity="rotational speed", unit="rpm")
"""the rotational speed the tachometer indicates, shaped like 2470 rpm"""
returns 7750 rpm
